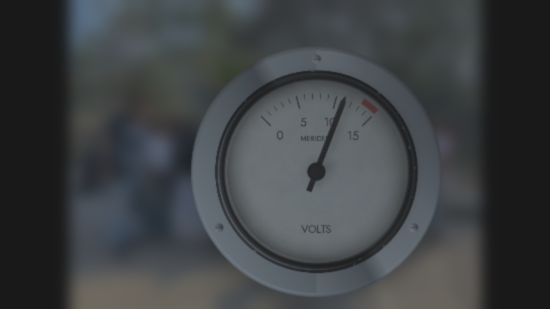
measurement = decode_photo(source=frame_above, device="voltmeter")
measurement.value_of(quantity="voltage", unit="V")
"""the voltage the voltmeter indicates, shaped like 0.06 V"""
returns 11 V
